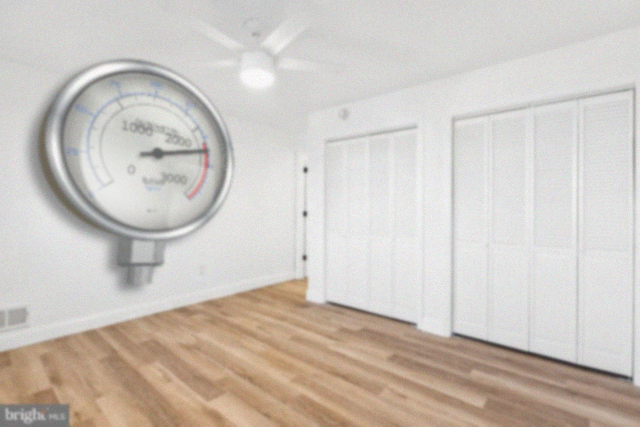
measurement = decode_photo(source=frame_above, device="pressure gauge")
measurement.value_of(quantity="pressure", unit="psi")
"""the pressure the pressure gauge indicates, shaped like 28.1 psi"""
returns 2300 psi
